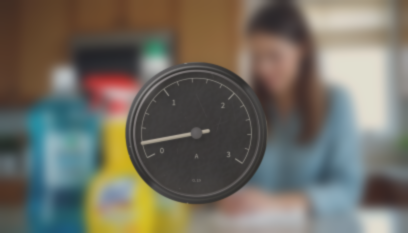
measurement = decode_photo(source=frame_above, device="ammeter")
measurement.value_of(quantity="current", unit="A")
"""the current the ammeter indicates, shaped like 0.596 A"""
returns 0.2 A
